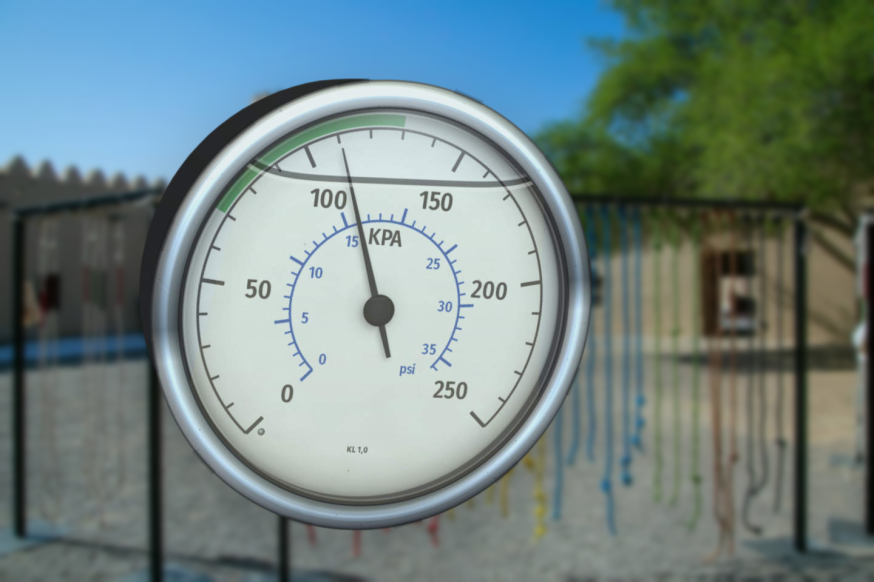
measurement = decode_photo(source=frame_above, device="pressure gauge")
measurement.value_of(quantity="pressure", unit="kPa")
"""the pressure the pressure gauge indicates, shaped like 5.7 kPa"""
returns 110 kPa
